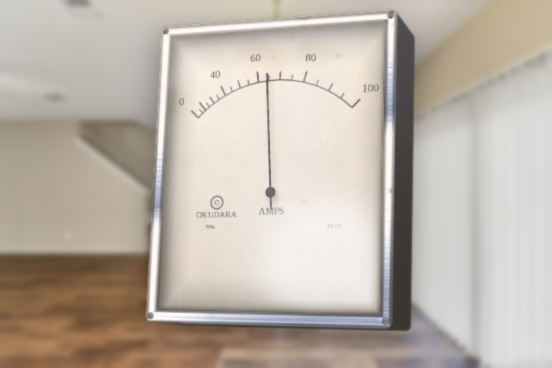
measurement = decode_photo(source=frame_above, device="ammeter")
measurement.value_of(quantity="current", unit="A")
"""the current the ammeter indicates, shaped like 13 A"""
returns 65 A
